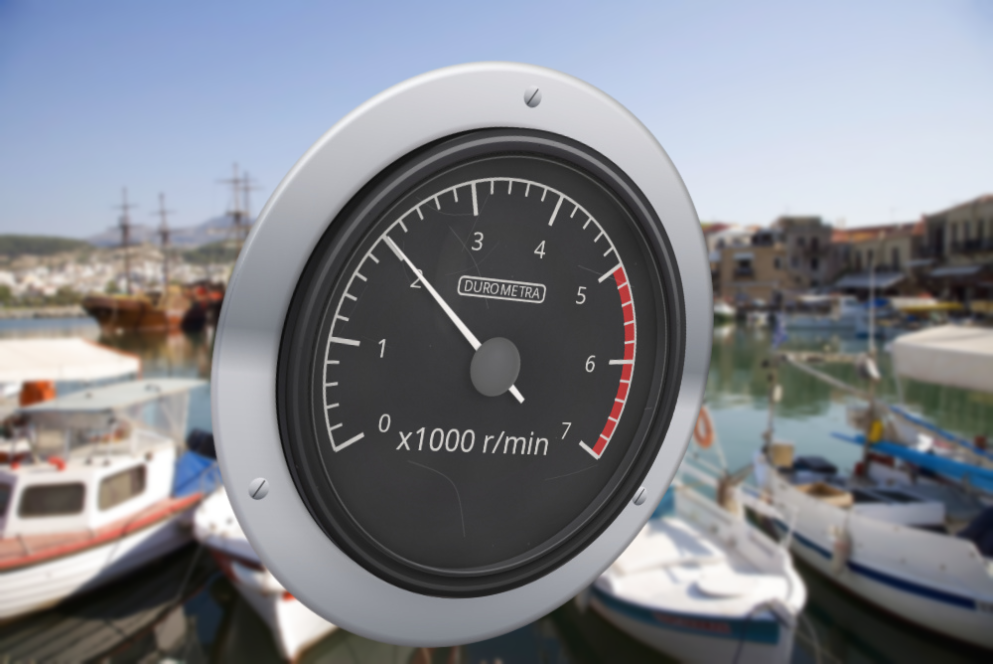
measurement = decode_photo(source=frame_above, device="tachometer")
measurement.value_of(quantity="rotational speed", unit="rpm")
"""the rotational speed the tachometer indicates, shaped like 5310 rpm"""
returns 2000 rpm
